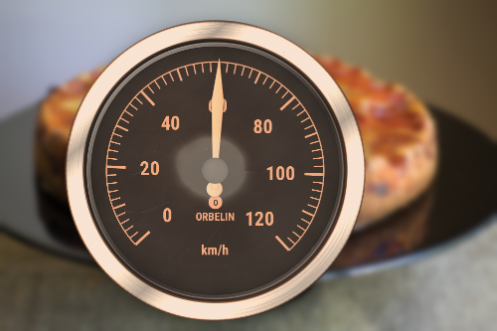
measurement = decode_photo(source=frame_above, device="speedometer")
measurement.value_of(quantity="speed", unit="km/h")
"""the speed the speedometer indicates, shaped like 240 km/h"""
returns 60 km/h
